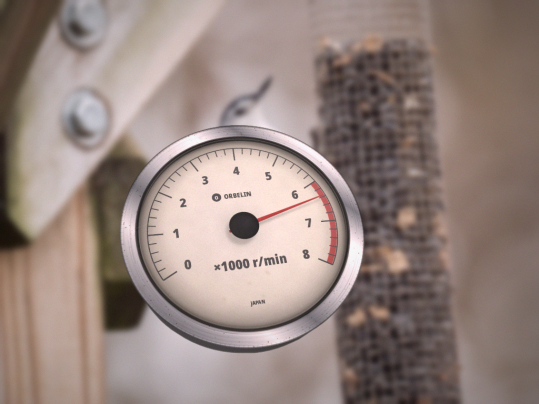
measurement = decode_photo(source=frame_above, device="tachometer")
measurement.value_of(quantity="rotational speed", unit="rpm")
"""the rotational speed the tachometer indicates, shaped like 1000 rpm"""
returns 6400 rpm
